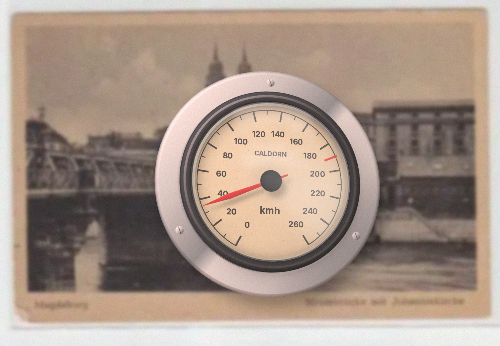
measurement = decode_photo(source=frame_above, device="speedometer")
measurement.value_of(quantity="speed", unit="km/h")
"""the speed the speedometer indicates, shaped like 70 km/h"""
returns 35 km/h
